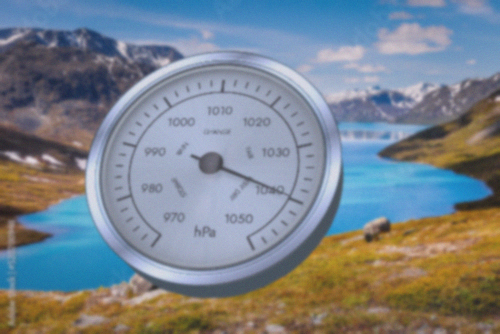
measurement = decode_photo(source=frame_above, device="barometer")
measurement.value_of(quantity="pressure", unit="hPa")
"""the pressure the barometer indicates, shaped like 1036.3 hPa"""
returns 1040 hPa
